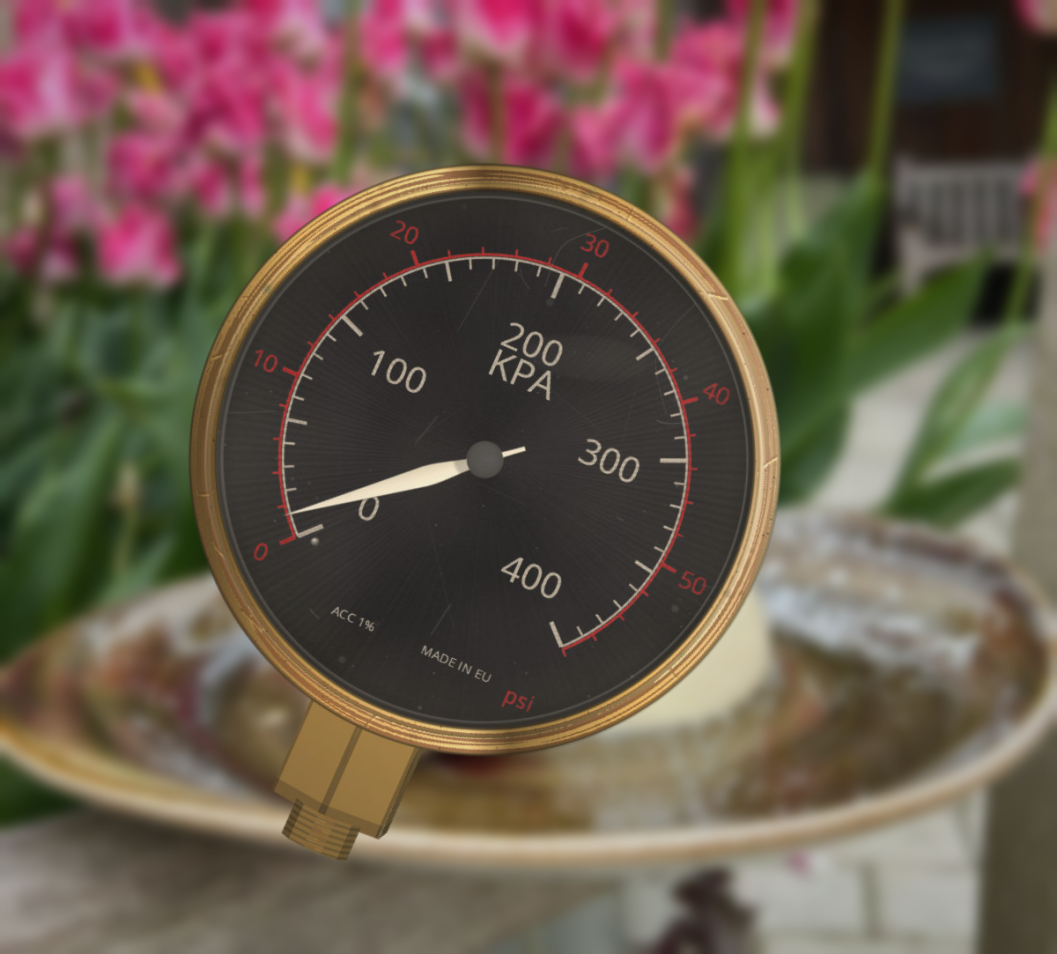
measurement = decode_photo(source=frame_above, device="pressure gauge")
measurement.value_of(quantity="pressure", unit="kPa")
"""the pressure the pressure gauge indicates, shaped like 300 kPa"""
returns 10 kPa
